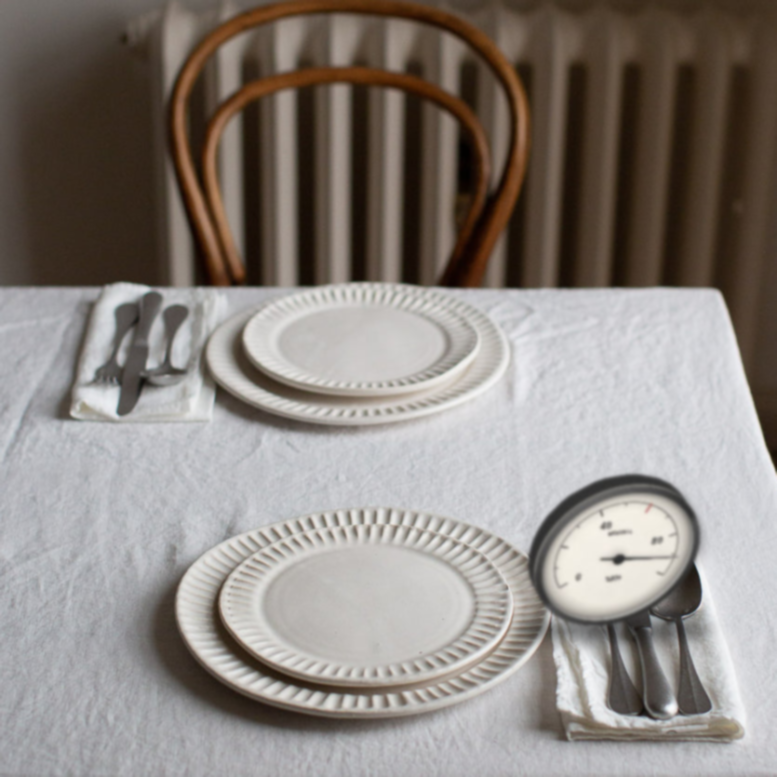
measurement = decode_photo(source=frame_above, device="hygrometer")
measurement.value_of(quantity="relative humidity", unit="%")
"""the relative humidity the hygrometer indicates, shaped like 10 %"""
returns 90 %
